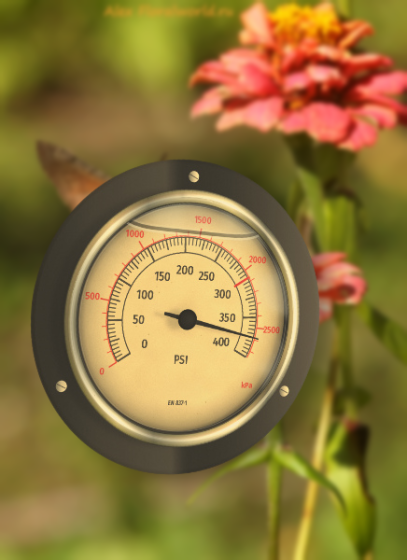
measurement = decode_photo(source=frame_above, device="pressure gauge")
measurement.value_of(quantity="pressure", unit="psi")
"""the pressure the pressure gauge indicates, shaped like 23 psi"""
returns 375 psi
